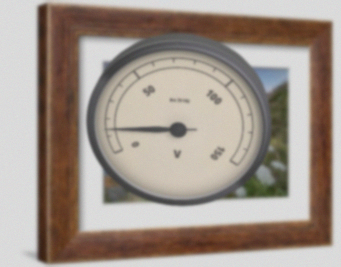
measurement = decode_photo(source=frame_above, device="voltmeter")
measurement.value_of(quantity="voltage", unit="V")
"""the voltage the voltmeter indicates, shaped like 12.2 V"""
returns 15 V
